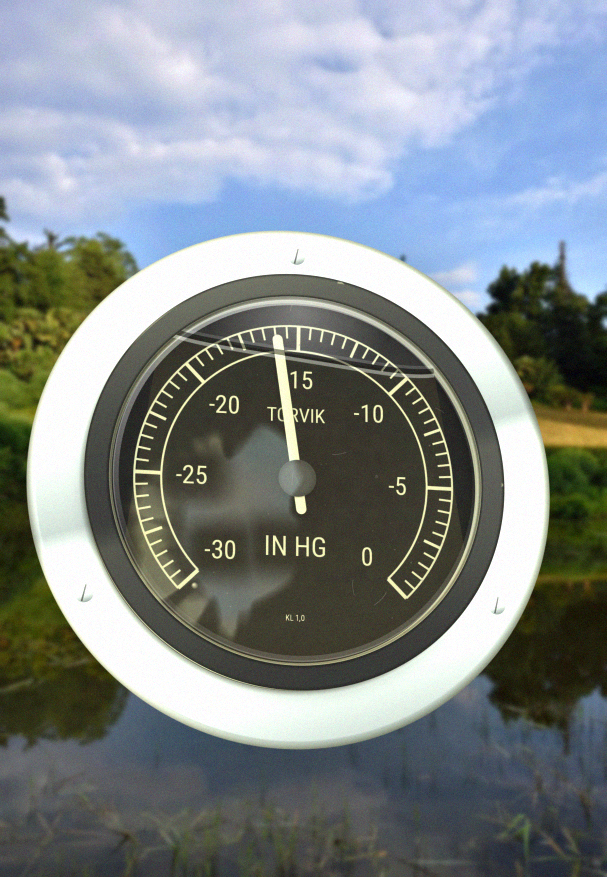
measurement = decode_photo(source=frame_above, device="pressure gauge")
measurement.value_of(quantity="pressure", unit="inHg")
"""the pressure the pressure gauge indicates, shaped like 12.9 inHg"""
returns -16 inHg
